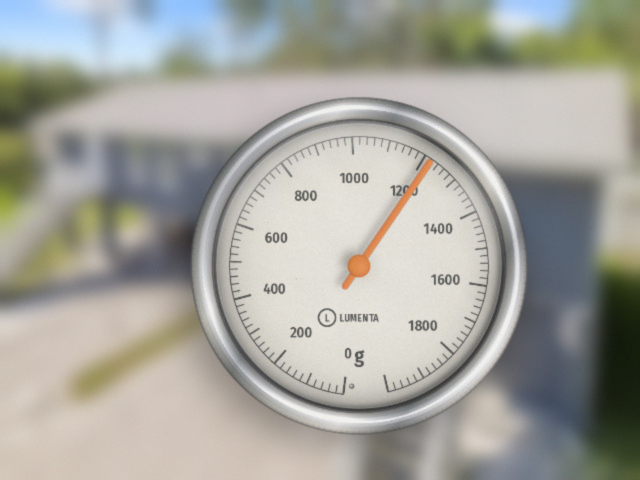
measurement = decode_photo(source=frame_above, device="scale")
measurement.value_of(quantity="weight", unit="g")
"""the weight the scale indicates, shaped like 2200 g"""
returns 1220 g
